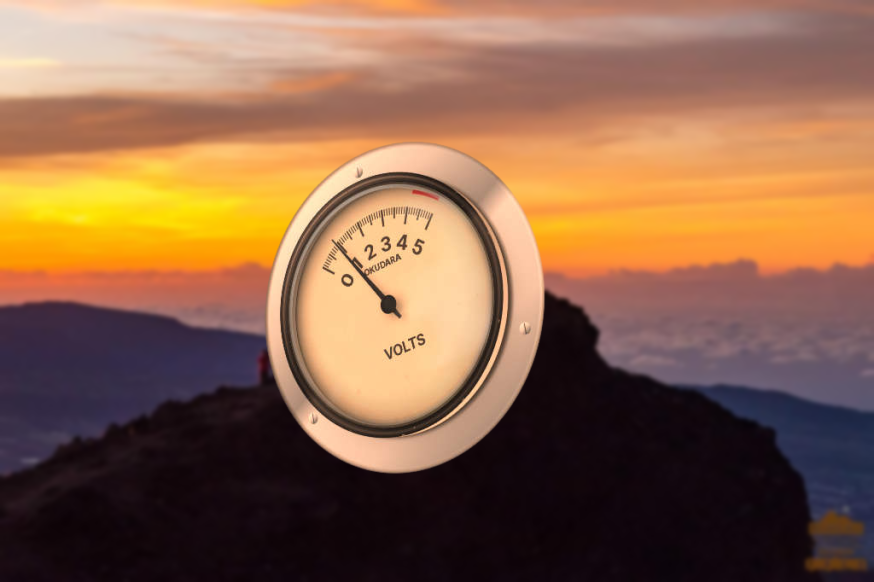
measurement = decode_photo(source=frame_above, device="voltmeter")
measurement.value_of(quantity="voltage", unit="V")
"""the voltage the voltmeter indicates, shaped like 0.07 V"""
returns 1 V
